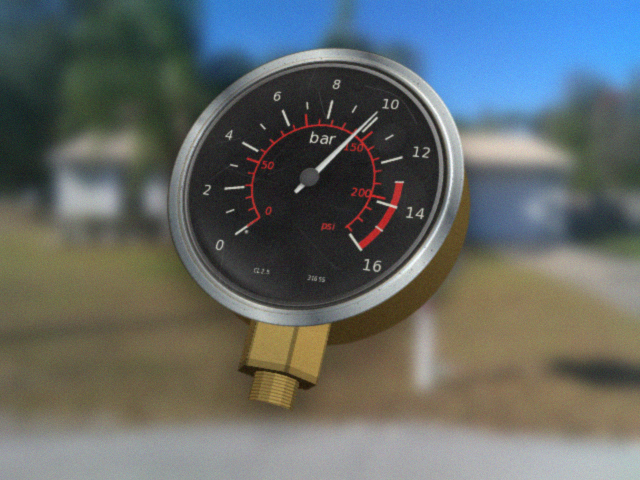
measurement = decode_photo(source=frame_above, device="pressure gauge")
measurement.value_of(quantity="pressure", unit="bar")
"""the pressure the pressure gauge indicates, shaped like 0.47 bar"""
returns 10 bar
